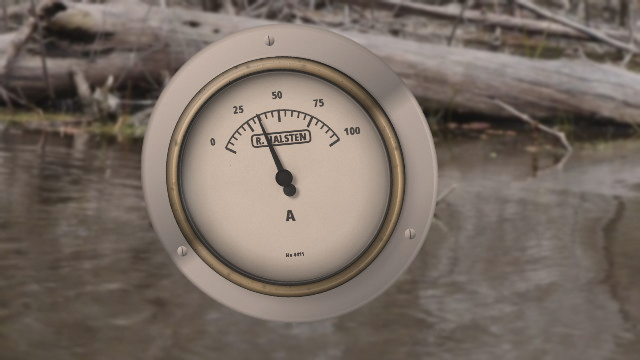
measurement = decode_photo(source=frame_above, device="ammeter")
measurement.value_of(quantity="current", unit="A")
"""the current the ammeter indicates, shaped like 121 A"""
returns 35 A
